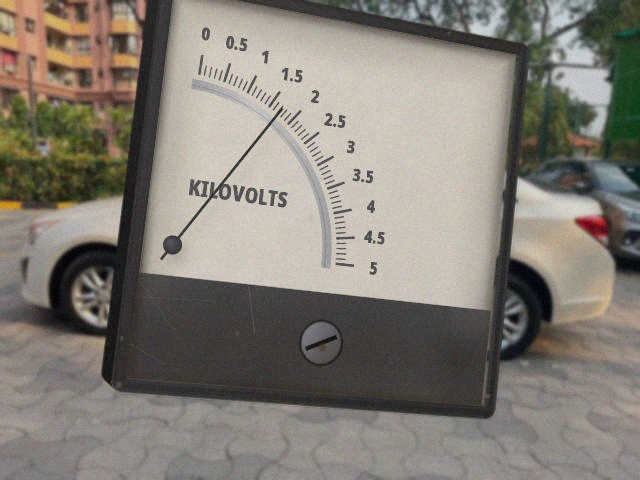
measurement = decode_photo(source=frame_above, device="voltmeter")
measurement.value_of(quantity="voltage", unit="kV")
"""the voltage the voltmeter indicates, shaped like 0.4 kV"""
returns 1.7 kV
